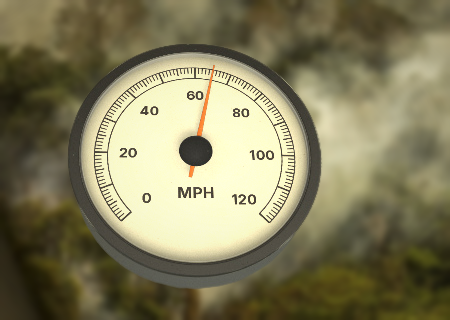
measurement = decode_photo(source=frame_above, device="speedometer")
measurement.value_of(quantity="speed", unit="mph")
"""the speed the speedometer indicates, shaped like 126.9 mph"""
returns 65 mph
